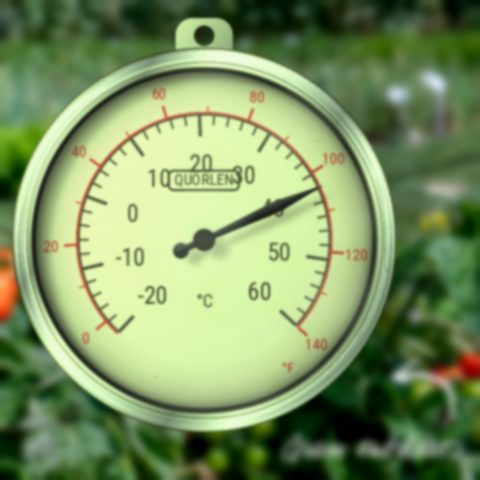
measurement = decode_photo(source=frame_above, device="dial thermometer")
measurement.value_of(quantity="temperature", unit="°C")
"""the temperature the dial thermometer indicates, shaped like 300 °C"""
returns 40 °C
